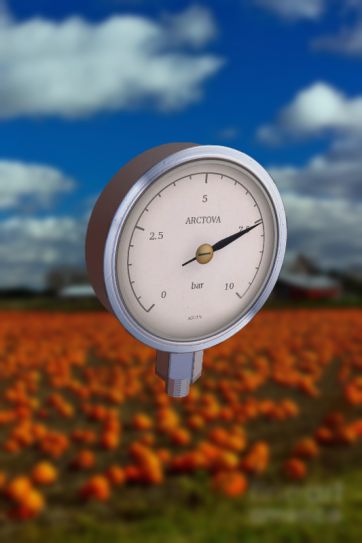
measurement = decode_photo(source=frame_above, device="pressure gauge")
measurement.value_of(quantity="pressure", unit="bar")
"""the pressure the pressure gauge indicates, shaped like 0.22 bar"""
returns 7.5 bar
